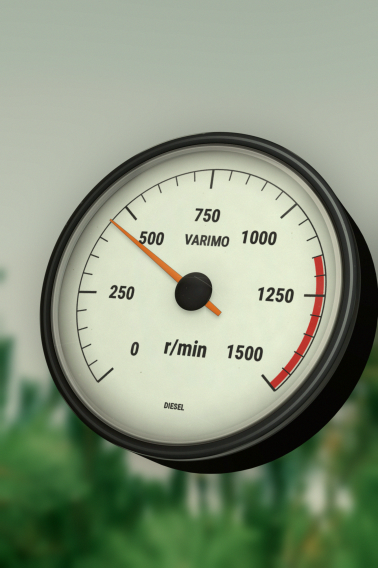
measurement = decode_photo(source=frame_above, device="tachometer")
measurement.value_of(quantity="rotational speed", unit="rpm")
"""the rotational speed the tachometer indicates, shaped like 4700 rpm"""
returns 450 rpm
